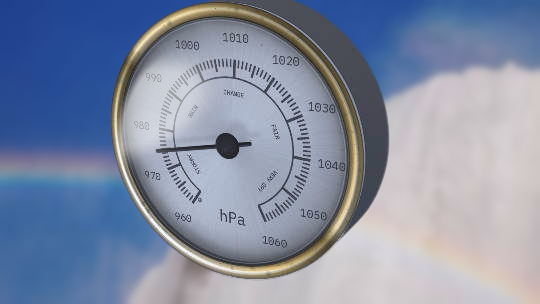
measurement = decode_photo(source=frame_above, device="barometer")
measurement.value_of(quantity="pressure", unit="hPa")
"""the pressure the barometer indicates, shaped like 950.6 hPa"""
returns 975 hPa
